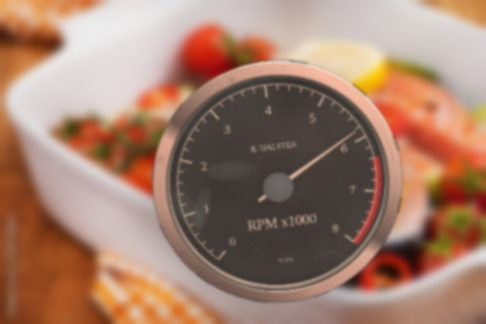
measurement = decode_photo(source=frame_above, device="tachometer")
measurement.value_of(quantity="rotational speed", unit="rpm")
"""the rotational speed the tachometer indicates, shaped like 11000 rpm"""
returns 5800 rpm
